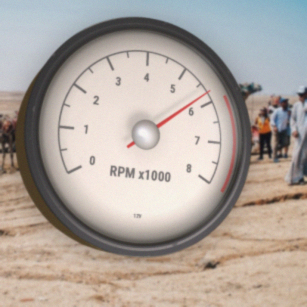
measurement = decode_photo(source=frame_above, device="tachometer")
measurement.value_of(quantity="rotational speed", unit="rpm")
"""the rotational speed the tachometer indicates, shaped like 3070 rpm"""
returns 5750 rpm
